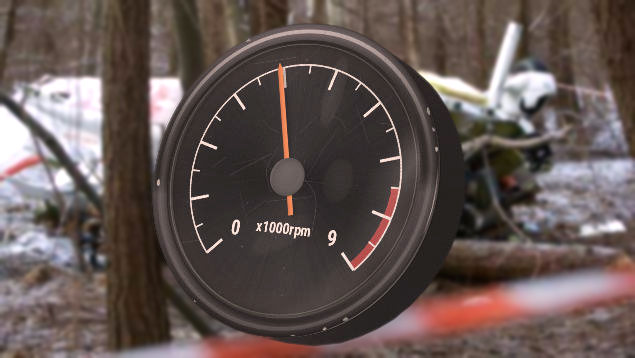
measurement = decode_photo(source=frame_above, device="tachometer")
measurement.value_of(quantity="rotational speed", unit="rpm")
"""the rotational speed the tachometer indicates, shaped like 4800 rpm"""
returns 4000 rpm
